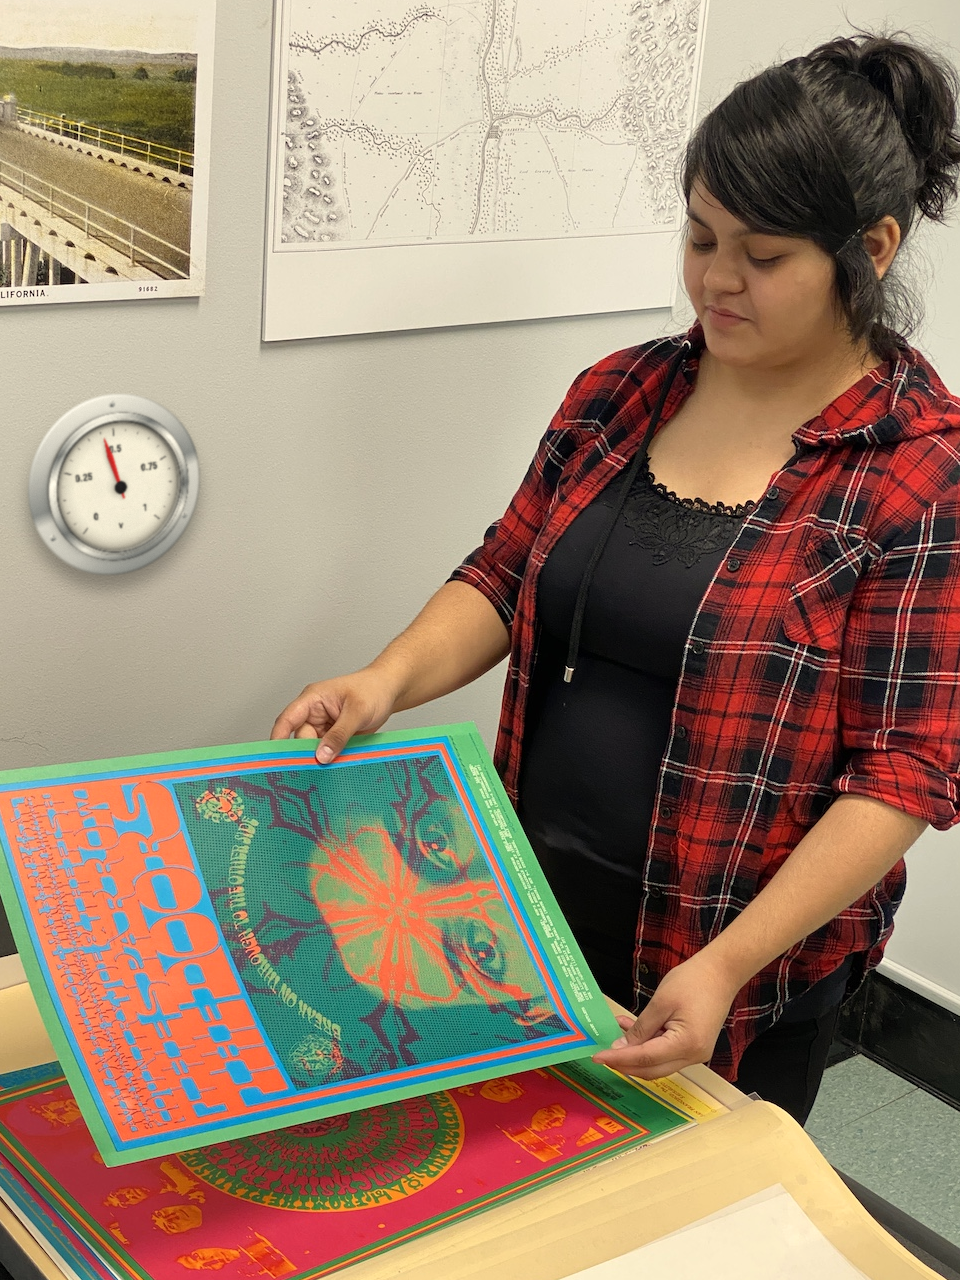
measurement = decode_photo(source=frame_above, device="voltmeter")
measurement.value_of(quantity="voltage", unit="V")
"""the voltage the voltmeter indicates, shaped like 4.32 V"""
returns 0.45 V
